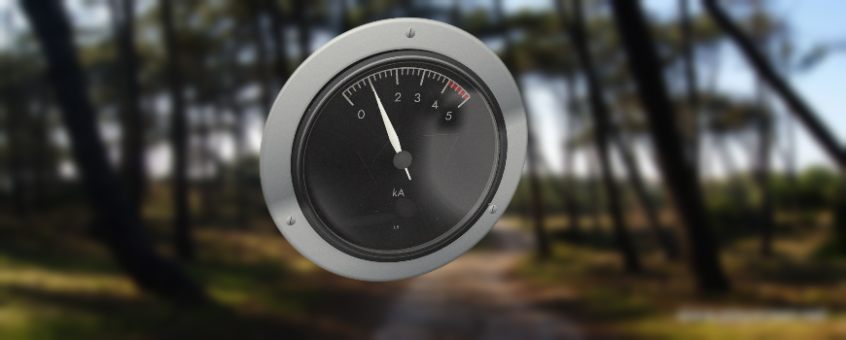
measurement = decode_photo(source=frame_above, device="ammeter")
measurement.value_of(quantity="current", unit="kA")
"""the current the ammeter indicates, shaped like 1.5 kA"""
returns 1 kA
